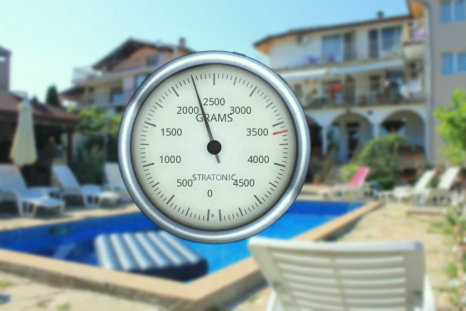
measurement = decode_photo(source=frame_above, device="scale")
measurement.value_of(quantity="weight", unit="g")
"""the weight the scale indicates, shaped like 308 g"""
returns 2250 g
